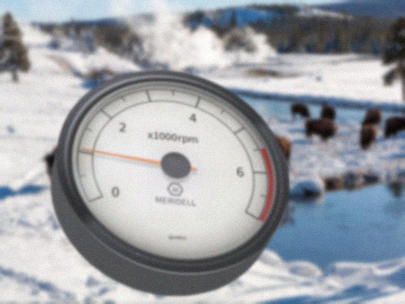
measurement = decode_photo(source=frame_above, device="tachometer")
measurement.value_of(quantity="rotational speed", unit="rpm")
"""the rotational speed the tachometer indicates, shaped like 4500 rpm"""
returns 1000 rpm
